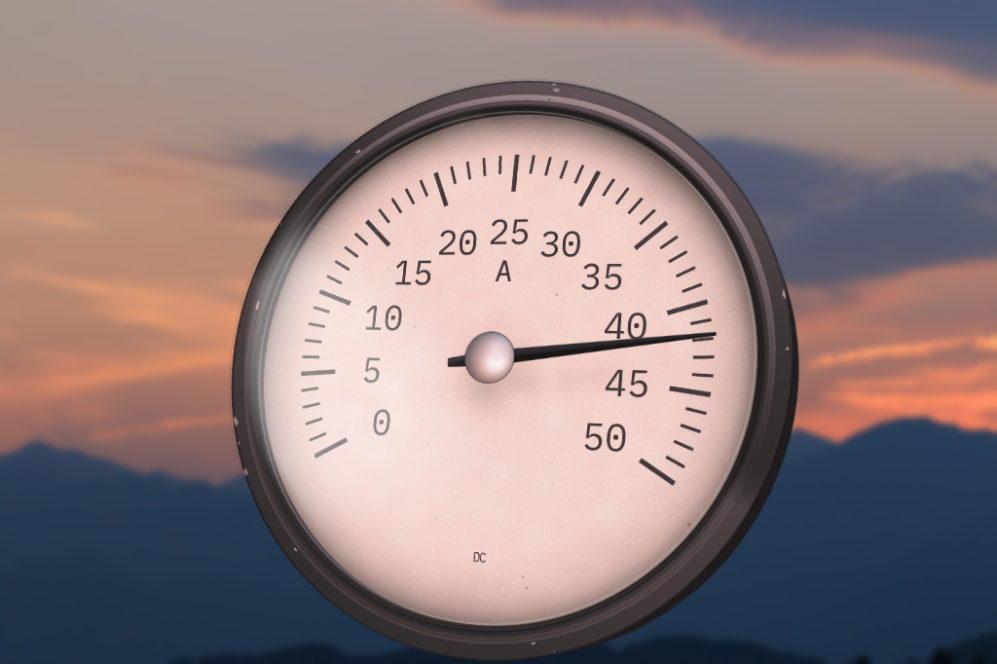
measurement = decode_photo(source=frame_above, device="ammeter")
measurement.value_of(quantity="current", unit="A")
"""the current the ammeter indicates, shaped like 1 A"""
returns 42 A
